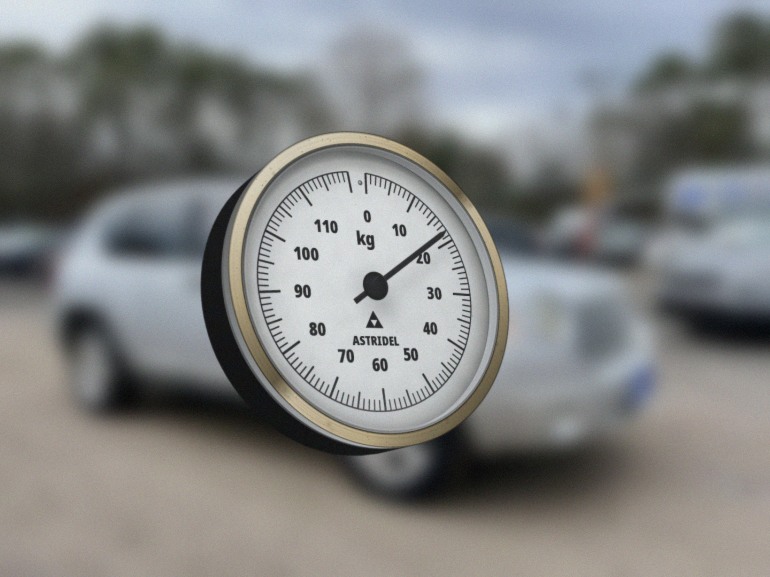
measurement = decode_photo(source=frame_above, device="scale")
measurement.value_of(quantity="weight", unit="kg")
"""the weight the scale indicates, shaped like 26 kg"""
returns 18 kg
